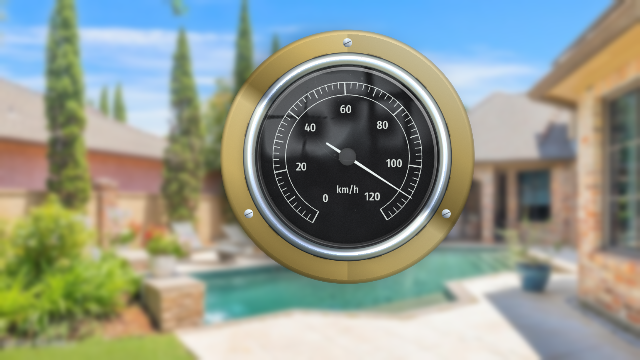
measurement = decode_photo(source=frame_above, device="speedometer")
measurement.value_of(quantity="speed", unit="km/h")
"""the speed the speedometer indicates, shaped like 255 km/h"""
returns 110 km/h
